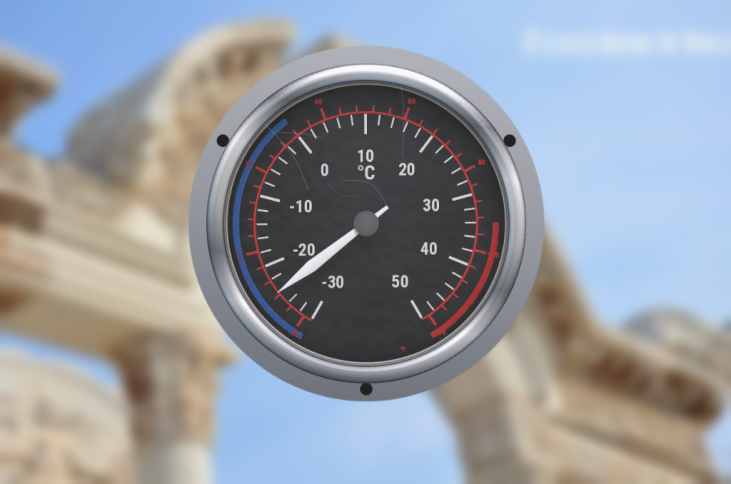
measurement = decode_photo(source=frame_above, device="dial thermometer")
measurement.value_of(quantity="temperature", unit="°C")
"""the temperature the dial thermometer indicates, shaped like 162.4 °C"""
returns -24 °C
